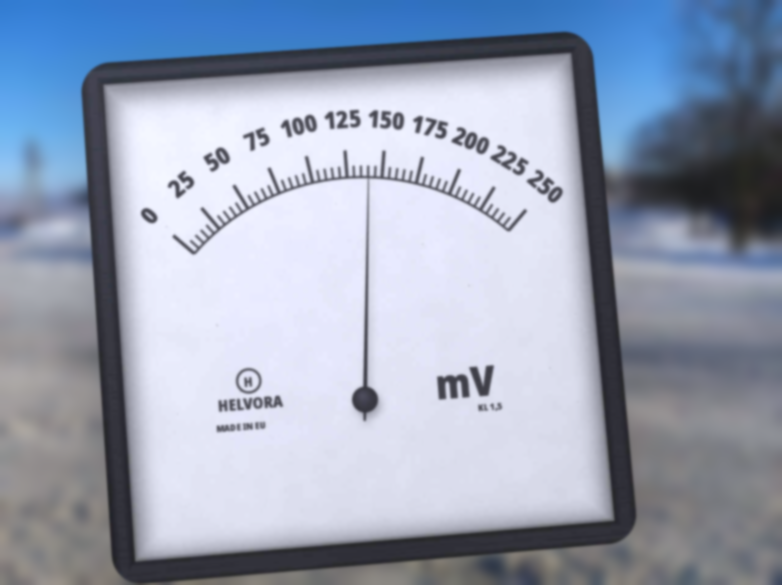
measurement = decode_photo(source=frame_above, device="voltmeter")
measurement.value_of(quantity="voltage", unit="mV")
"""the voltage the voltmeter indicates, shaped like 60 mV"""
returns 140 mV
